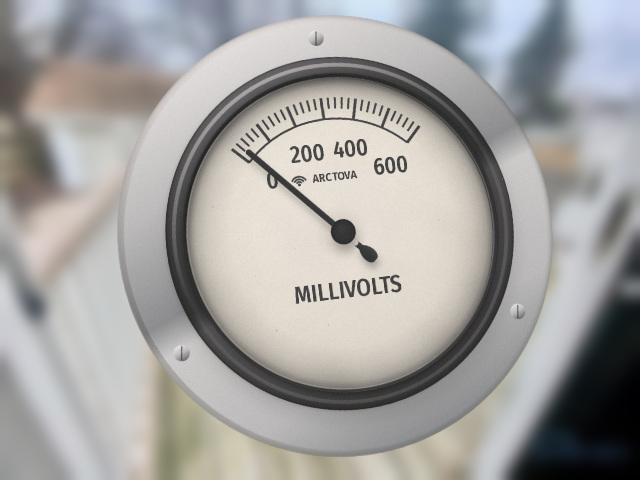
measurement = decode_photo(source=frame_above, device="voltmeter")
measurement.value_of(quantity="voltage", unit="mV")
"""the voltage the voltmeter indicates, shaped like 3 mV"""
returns 20 mV
